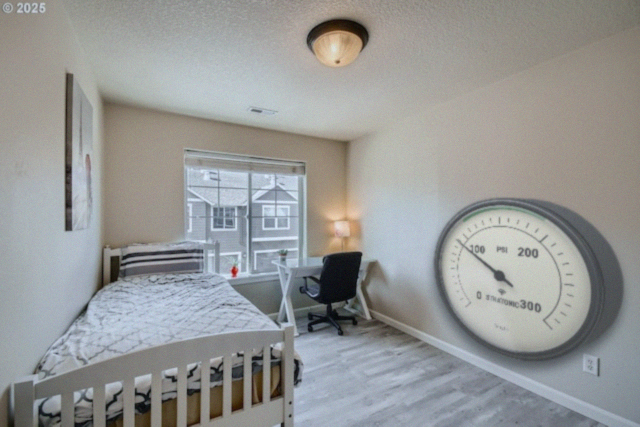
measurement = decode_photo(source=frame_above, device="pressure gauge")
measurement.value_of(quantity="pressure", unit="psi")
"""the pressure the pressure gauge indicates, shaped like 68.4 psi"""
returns 90 psi
